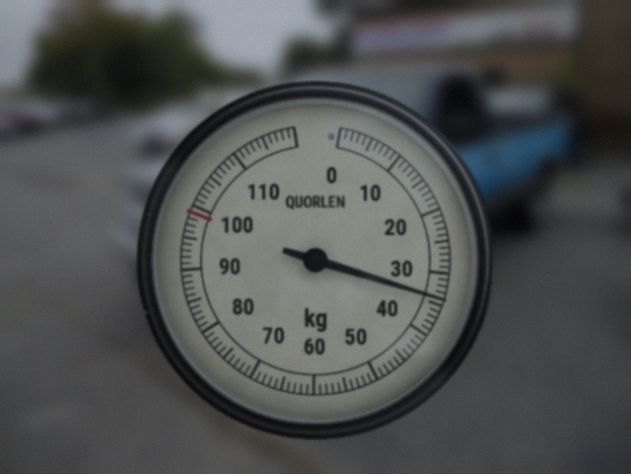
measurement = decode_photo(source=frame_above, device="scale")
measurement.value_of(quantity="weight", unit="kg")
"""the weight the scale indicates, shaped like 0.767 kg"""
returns 34 kg
